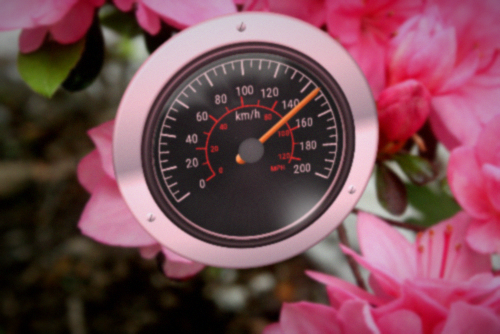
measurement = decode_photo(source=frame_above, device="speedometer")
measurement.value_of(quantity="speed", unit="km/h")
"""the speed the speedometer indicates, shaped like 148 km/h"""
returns 145 km/h
